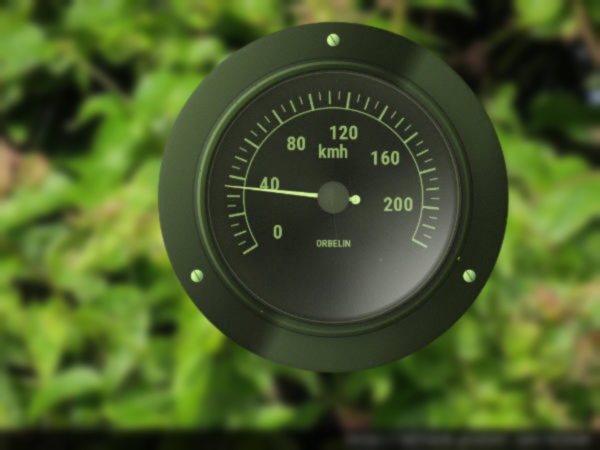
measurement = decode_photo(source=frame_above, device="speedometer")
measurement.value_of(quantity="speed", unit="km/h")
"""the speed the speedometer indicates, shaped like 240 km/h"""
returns 35 km/h
